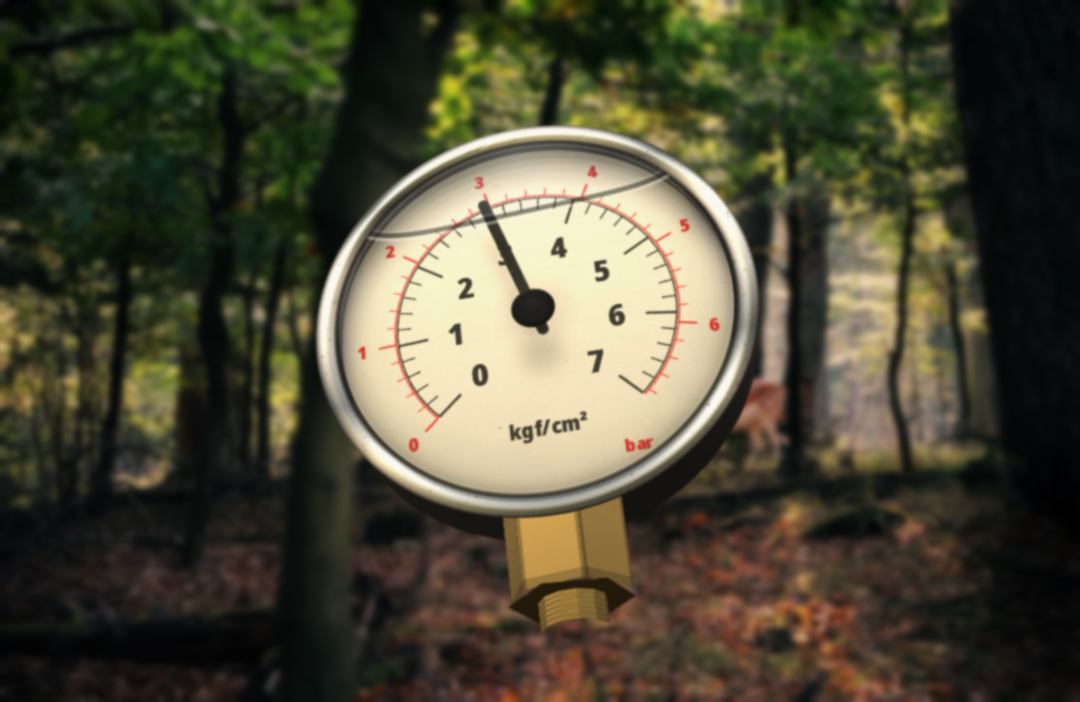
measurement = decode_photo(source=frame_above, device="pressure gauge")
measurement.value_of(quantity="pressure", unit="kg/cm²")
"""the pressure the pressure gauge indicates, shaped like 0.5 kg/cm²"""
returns 3 kg/cm²
